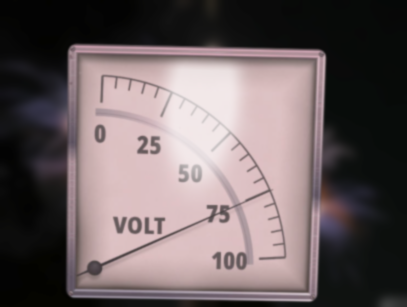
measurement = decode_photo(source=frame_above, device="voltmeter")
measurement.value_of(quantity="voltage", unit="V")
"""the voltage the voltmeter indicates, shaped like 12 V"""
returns 75 V
